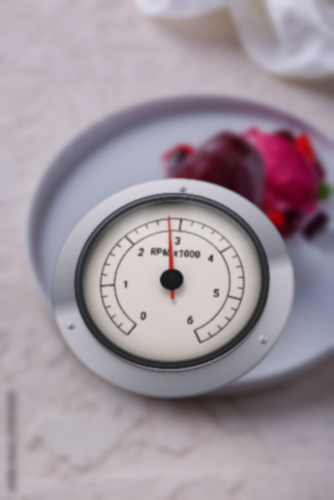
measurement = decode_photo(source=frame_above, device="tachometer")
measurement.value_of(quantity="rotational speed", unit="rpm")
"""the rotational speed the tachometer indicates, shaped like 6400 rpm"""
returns 2800 rpm
